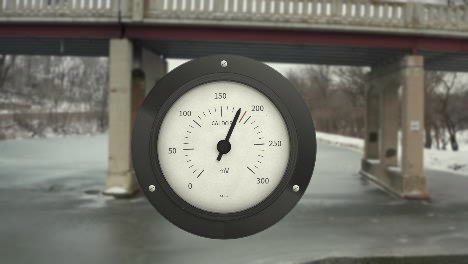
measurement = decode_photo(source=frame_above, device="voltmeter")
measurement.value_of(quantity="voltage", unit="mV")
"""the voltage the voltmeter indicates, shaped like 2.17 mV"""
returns 180 mV
